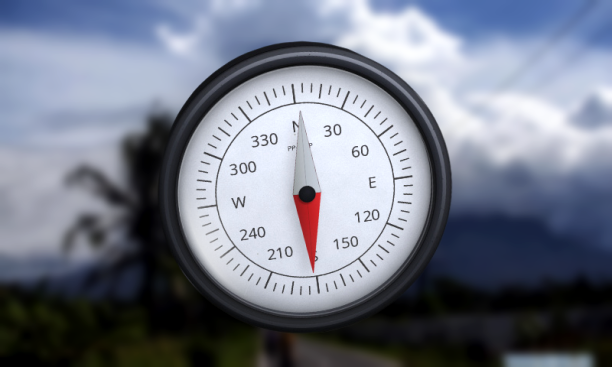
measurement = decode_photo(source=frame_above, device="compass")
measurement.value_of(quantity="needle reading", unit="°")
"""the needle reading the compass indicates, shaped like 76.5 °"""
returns 182.5 °
